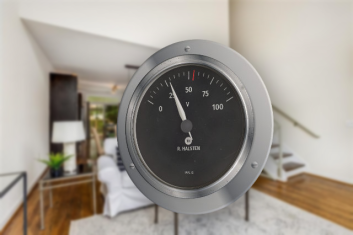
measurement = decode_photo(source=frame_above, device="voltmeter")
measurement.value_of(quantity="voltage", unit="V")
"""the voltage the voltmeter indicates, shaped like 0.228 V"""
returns 30 V
